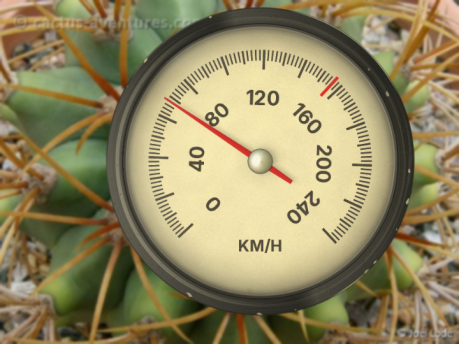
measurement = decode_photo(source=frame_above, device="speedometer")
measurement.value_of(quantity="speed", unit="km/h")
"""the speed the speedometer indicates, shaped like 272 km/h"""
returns 68 km/h
